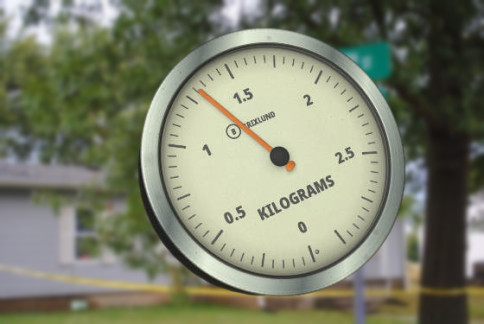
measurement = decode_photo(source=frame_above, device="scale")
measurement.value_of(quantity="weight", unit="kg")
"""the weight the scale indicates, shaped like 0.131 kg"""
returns 1.3 kg
